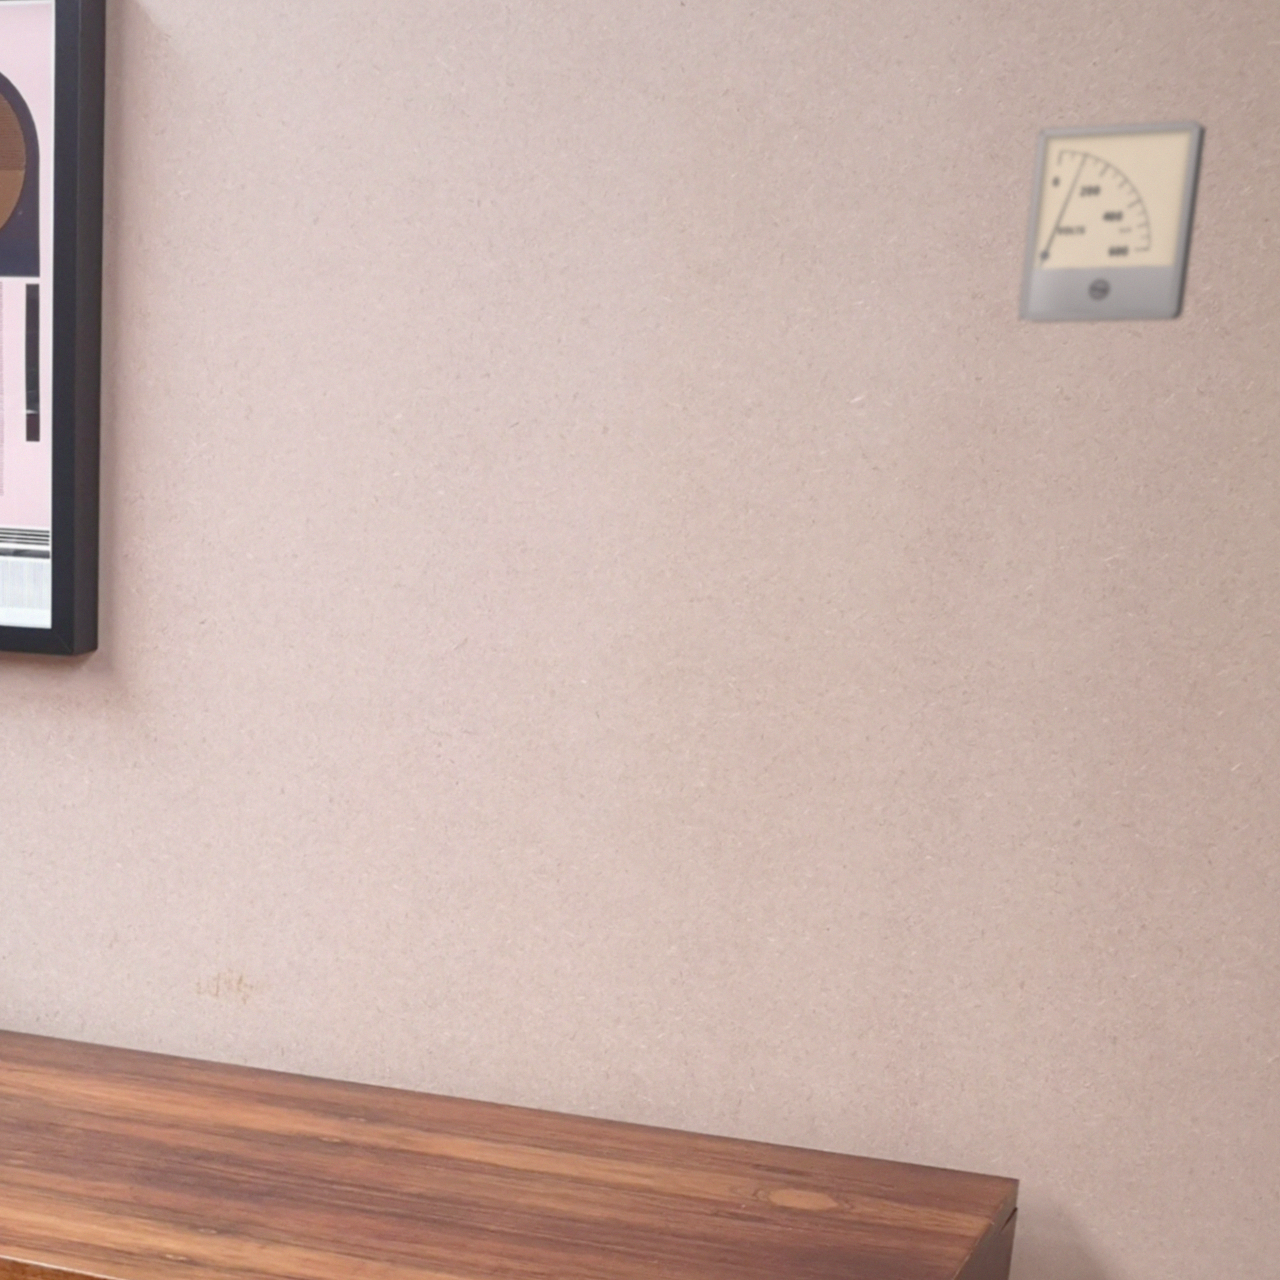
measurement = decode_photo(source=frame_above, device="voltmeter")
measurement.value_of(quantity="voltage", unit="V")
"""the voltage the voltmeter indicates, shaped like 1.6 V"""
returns 100 V
